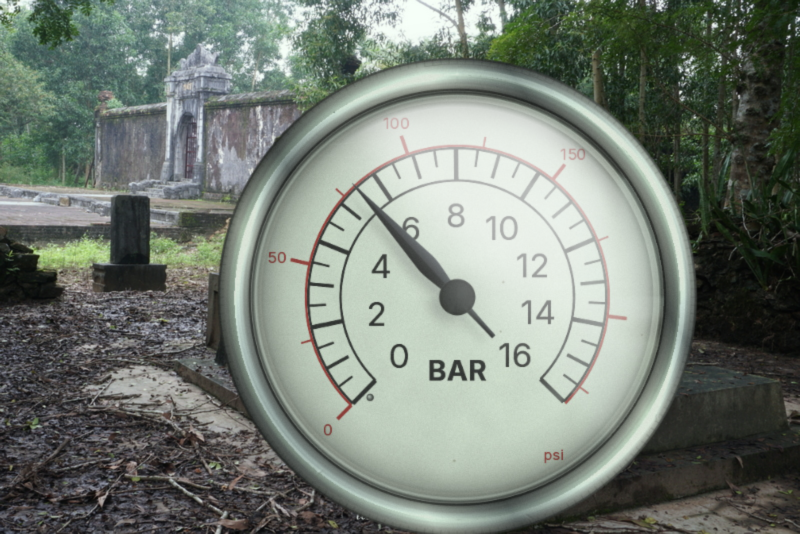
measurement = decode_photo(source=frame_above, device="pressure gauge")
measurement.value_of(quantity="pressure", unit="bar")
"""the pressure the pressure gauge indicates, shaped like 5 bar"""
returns 5.5 bar
